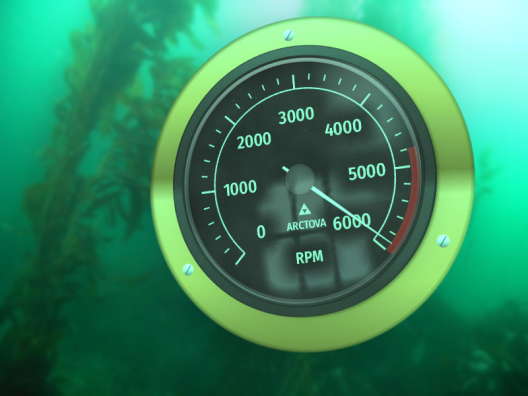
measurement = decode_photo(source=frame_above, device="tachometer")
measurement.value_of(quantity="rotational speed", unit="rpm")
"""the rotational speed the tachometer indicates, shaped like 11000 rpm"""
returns 5900 rpm
